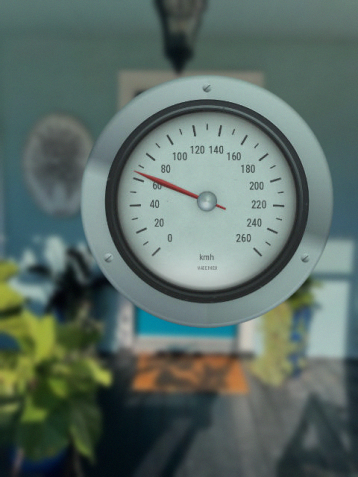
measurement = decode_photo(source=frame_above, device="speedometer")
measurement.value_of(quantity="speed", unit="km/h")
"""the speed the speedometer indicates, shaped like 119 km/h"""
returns 65 km/h
